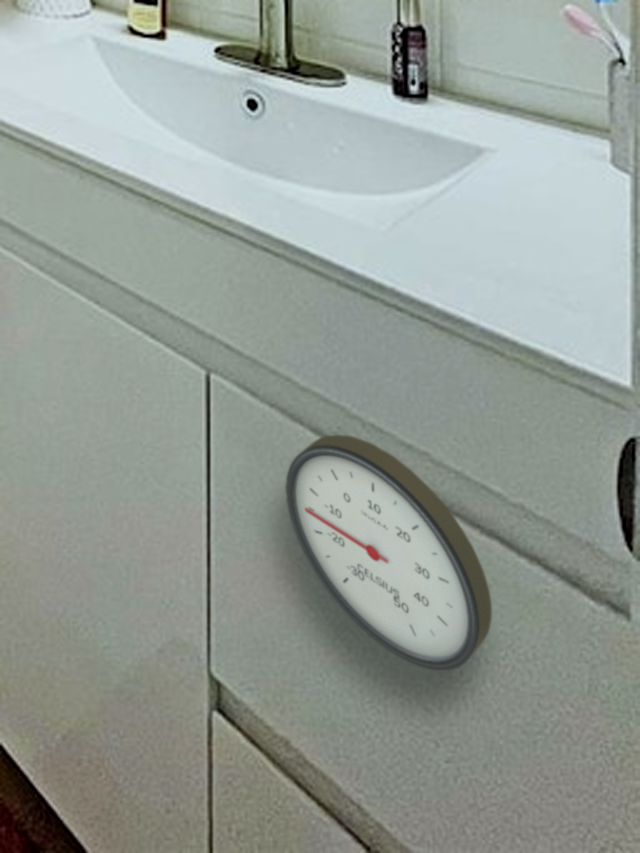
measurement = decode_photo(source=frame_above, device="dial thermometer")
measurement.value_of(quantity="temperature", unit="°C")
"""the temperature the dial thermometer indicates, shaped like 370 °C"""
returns -15 °C
